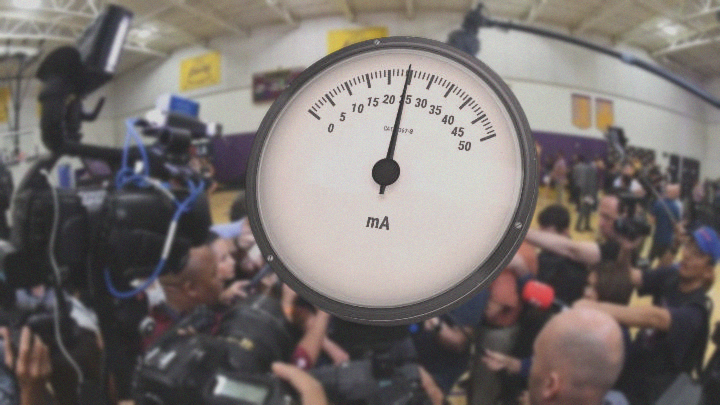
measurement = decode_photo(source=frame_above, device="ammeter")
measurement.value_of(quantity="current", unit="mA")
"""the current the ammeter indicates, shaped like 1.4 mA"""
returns 25 mA
